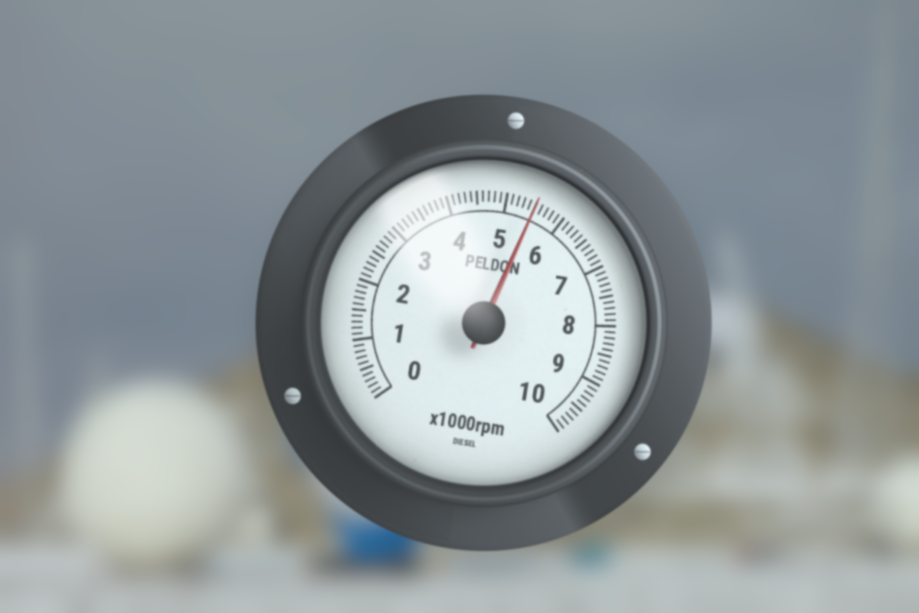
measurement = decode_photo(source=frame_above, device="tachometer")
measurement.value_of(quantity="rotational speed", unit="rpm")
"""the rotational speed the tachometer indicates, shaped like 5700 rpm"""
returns 5500 rpm
